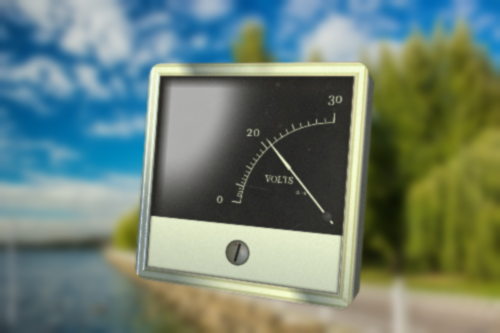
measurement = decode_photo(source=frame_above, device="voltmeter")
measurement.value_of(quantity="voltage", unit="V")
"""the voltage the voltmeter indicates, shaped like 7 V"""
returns 21 V
